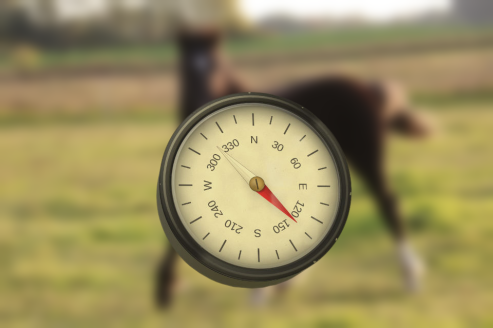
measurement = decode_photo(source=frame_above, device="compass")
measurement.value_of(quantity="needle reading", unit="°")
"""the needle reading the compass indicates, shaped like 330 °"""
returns 135 °
